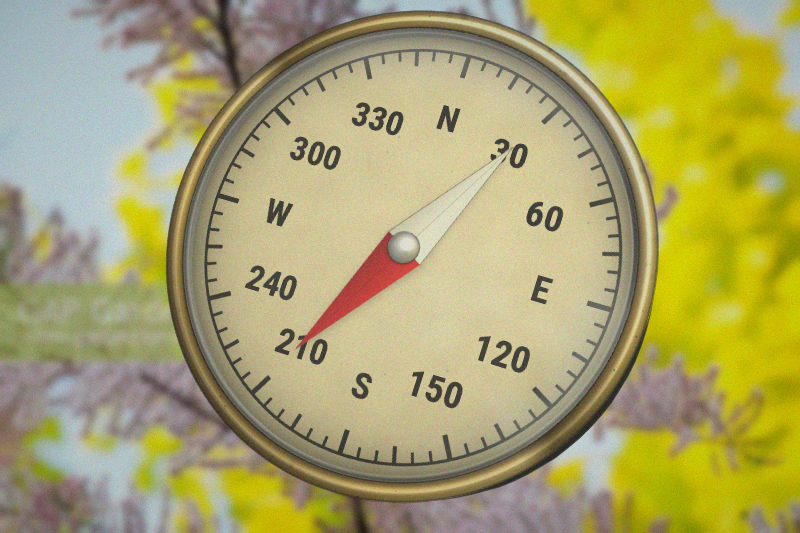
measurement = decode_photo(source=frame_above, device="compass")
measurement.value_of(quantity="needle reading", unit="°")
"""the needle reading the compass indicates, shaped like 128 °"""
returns 210 °
